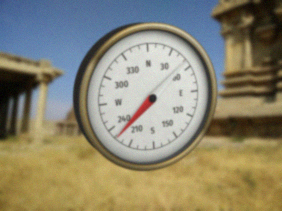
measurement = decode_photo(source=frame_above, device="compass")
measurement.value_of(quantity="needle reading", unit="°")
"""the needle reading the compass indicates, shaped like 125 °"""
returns 230 °
